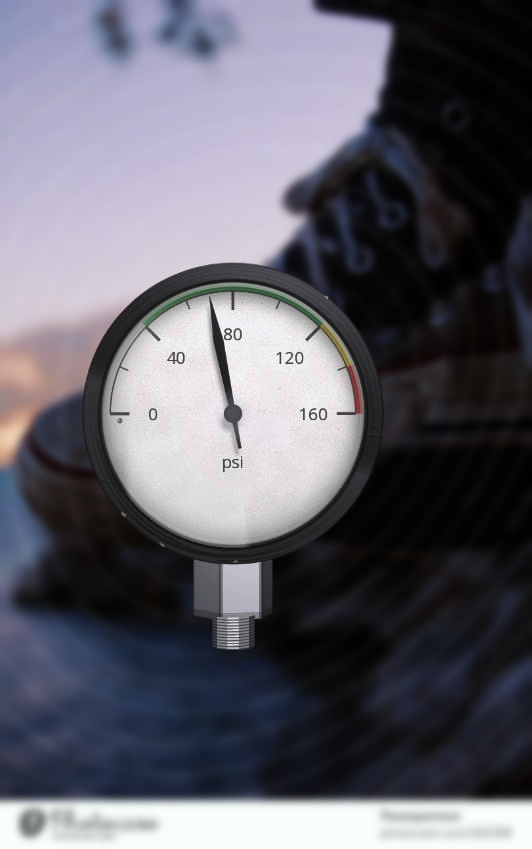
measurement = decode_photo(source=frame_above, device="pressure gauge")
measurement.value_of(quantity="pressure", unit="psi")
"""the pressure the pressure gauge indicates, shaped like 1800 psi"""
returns 70 psi
